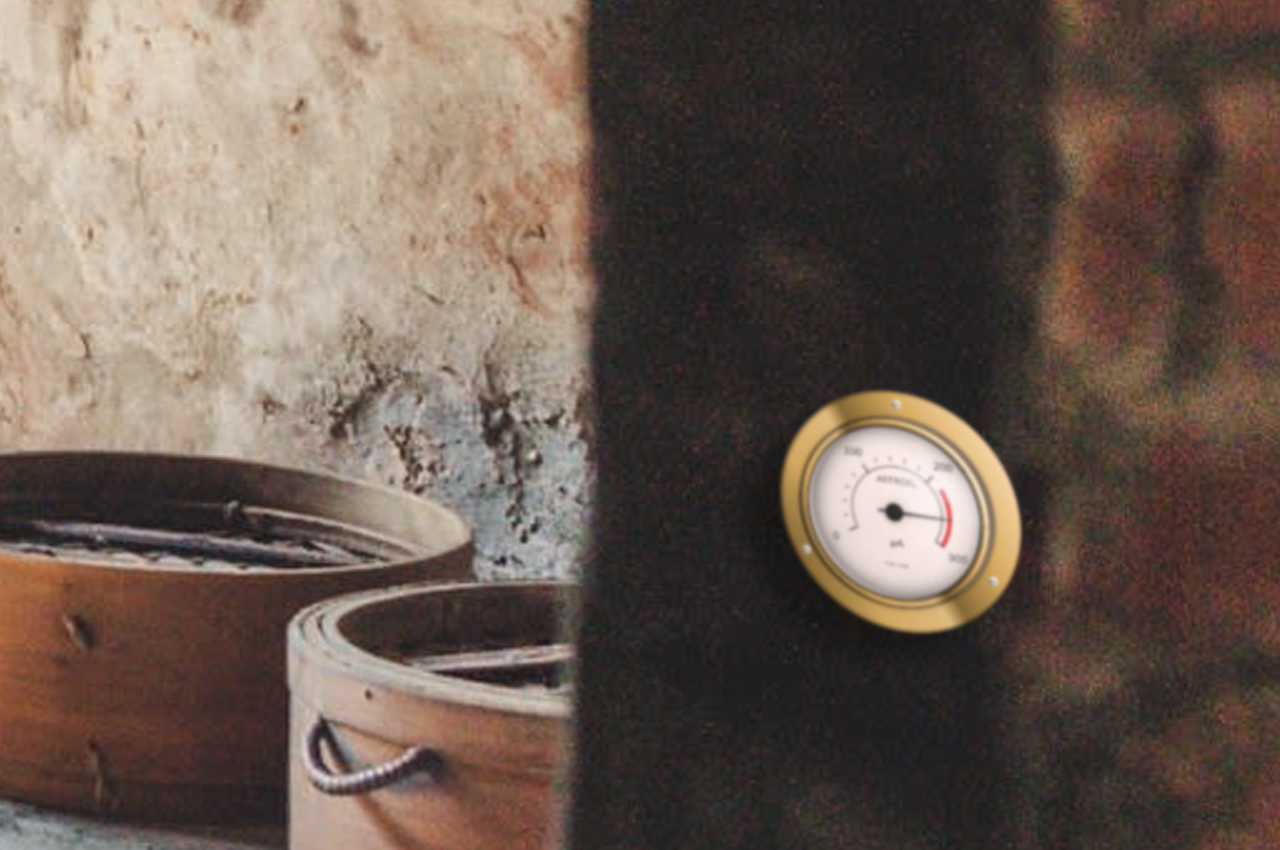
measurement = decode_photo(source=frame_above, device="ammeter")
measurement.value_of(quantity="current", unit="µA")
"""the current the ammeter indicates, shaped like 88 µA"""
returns 260 µA
